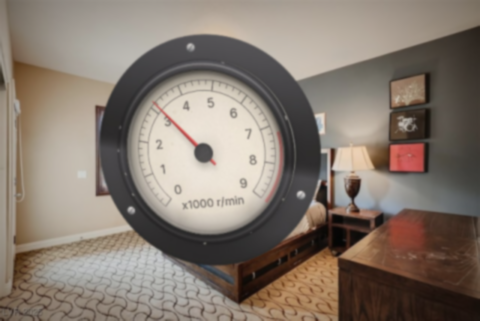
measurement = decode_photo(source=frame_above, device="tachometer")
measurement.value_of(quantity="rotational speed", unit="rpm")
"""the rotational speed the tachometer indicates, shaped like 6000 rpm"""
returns 3200 rpm
